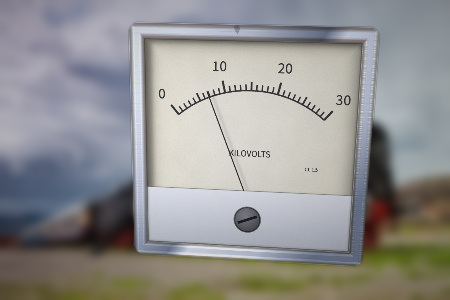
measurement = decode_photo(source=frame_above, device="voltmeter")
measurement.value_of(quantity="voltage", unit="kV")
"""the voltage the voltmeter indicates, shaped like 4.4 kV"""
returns 7 kV
